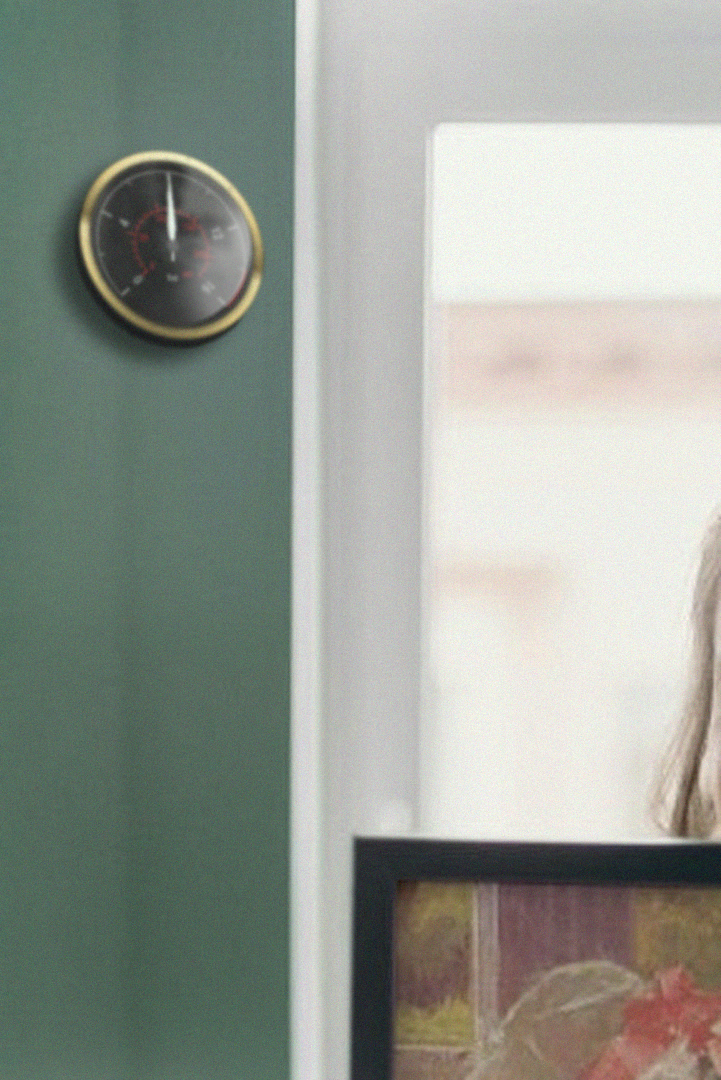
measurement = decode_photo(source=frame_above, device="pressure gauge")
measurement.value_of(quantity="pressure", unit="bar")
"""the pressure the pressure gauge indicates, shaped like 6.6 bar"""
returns 8 bar
